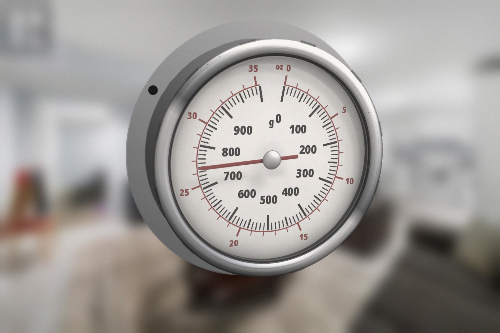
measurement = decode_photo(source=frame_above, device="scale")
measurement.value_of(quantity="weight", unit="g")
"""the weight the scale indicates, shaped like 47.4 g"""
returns 750 g
